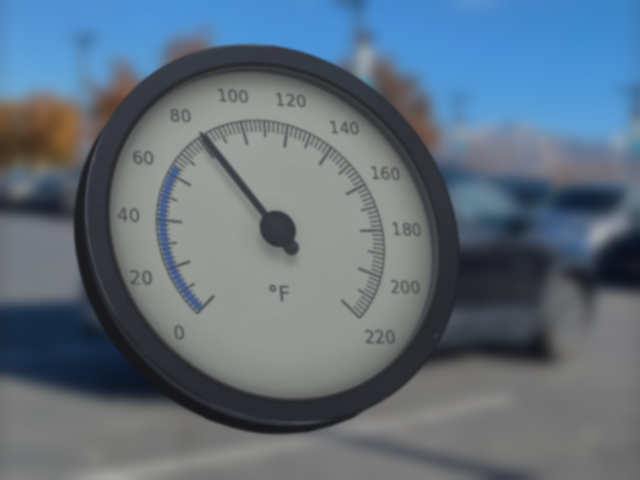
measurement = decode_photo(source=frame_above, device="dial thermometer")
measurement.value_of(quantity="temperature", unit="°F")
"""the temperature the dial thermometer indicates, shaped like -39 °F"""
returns 80 °F
